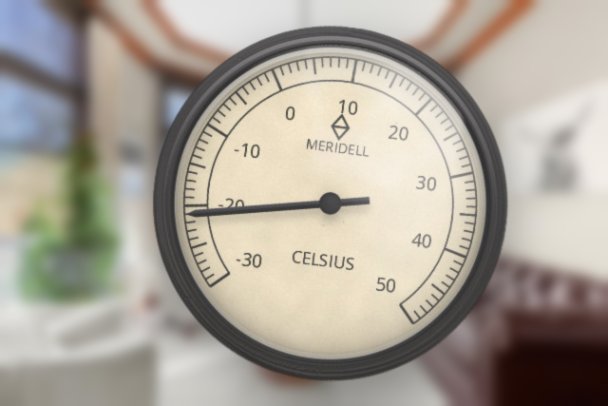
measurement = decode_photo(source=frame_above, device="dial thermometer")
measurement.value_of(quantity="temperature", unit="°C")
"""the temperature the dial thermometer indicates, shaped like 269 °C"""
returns -21 °C
